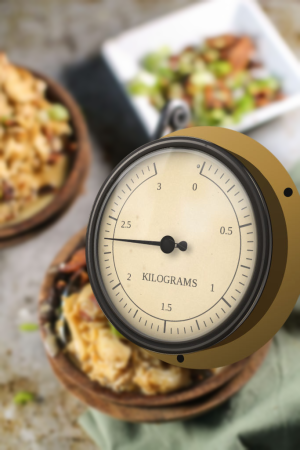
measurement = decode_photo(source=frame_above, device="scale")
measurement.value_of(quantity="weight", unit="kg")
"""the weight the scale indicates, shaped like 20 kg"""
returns 2.35 kg
